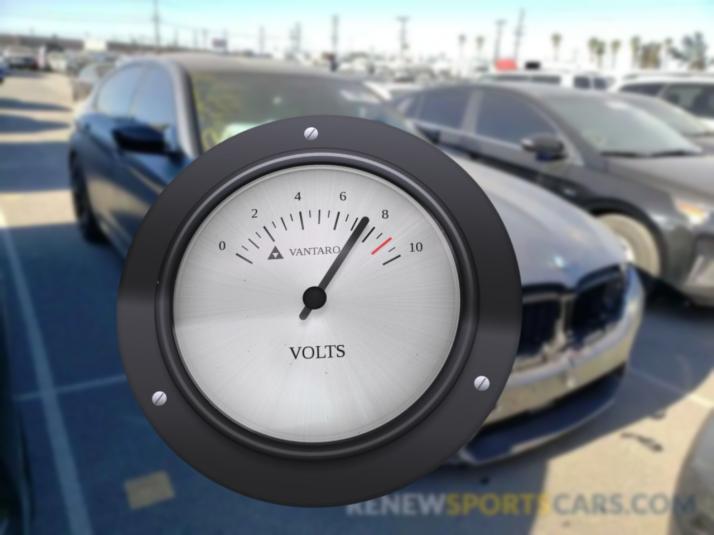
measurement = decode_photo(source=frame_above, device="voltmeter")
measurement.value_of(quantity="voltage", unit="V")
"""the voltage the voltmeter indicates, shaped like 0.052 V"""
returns 7.5 V
